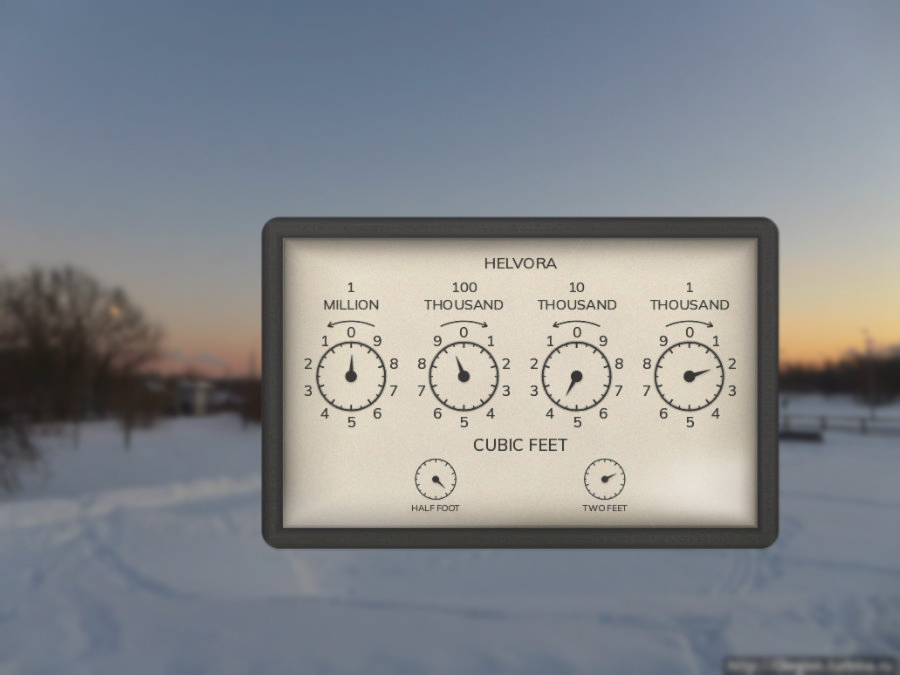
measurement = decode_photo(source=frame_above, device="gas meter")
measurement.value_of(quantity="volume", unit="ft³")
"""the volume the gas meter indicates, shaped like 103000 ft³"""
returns 994200 ft³
